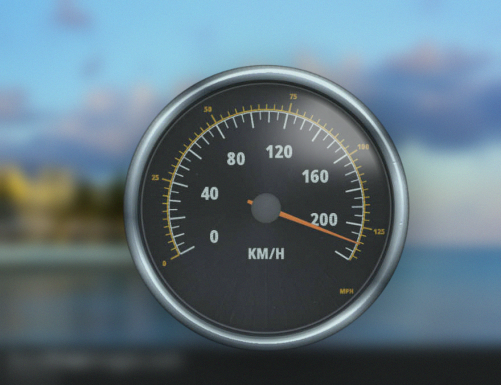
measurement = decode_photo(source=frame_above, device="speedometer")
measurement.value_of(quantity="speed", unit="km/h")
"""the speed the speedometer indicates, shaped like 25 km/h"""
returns 210 km/h
